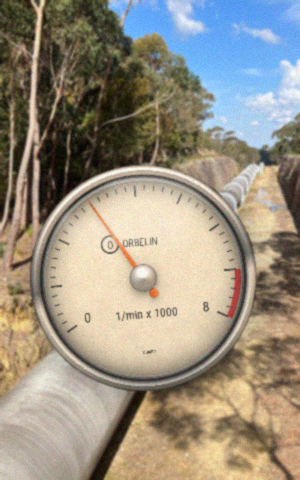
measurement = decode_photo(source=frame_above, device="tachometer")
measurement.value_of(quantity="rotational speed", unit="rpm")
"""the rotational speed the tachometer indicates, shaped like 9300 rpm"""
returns 3000 rpm
